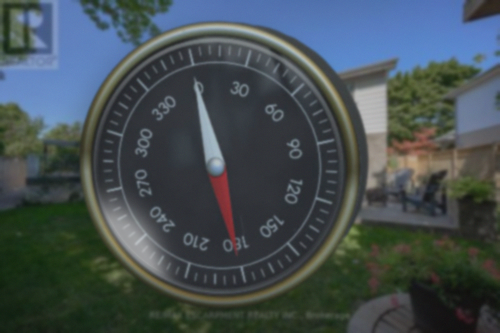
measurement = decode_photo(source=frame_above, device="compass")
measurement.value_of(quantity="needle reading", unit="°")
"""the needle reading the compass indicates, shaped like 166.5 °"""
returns 180 °
